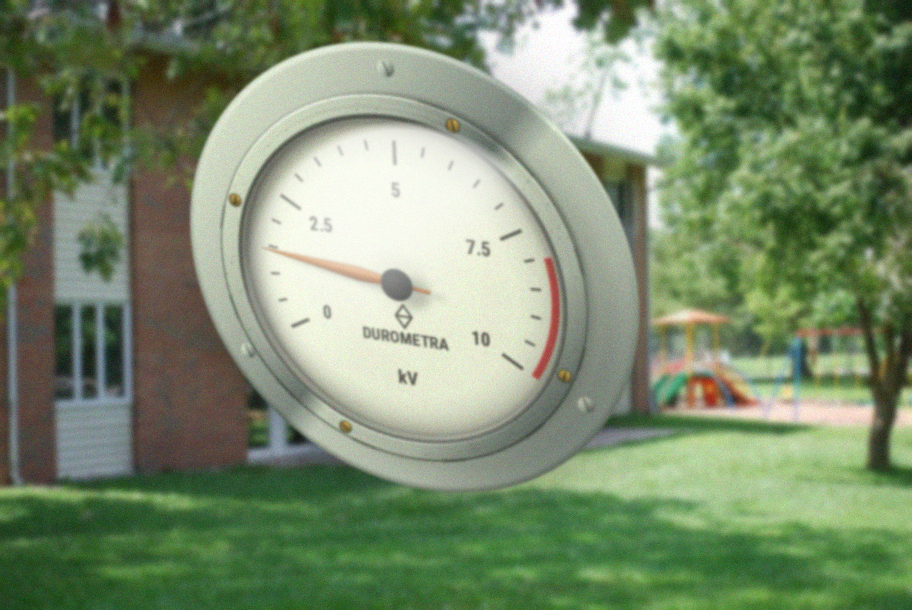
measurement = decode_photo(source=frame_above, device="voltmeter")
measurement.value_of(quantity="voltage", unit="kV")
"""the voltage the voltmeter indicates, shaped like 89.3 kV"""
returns 1.5 kV
